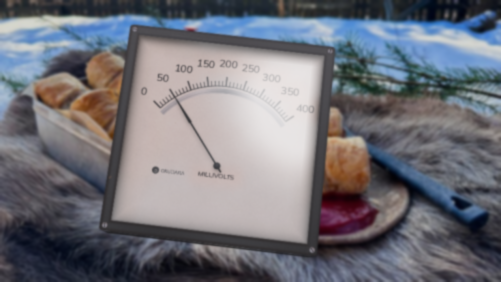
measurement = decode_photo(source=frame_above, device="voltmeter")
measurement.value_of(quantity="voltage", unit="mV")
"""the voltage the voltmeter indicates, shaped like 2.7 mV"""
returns 50 mV
